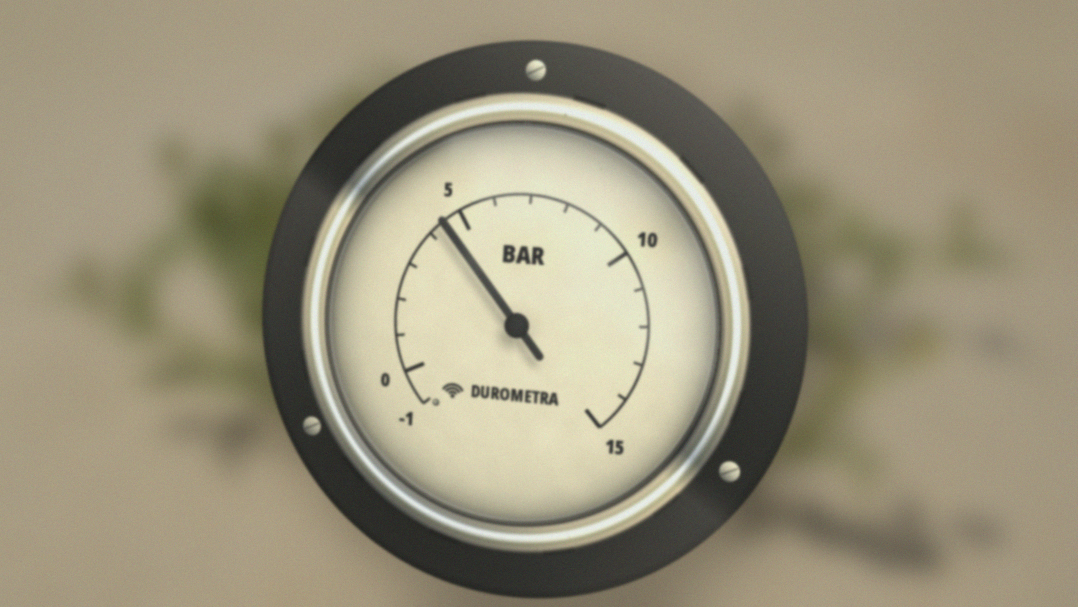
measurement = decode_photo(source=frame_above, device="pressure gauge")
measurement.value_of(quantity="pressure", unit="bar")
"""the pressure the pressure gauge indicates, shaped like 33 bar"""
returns 4.5 bar
